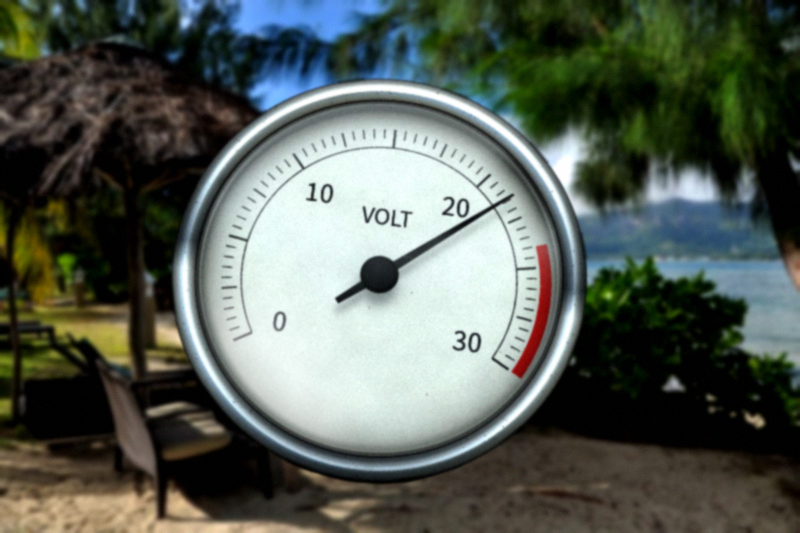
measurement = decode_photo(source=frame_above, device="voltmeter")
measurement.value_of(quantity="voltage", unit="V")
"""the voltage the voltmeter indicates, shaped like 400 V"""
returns 21.5 V
